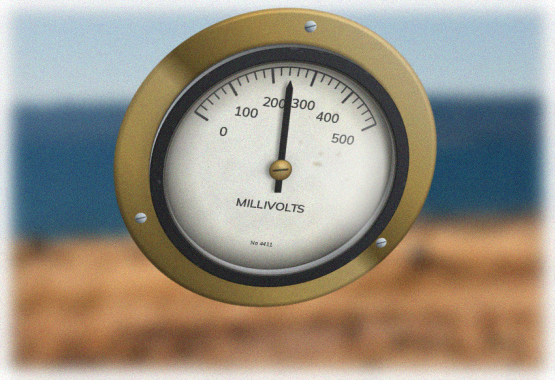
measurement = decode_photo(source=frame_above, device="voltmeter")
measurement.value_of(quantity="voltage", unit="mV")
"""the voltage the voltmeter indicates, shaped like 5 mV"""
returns 240 mV
